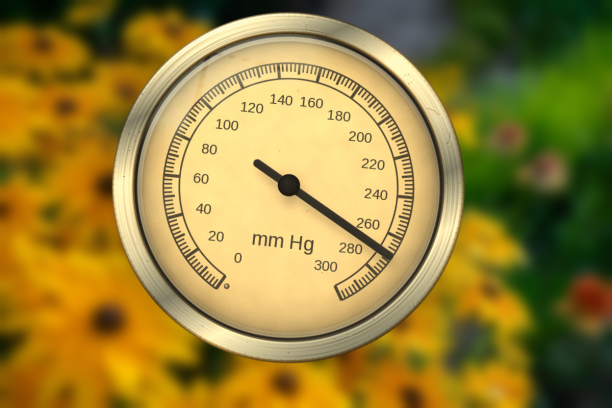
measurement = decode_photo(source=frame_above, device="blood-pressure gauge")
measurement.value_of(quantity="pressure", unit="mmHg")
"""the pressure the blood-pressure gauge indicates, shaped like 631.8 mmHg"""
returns 270 mmHg
